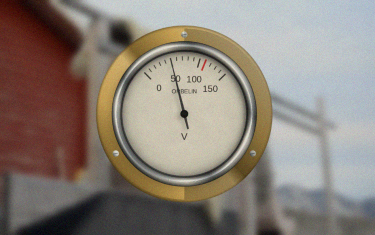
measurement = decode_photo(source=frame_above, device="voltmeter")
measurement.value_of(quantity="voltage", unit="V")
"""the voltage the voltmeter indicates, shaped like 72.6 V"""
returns 50 V
